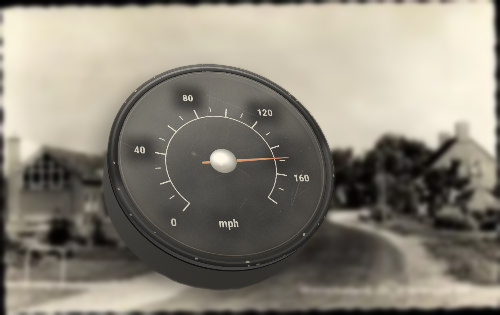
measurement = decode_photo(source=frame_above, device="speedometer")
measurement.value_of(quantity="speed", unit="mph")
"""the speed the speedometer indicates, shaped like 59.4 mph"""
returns 150 mph
